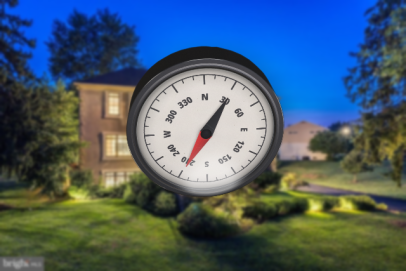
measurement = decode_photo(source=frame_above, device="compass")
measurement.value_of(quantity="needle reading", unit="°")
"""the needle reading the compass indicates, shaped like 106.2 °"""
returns 210 °
